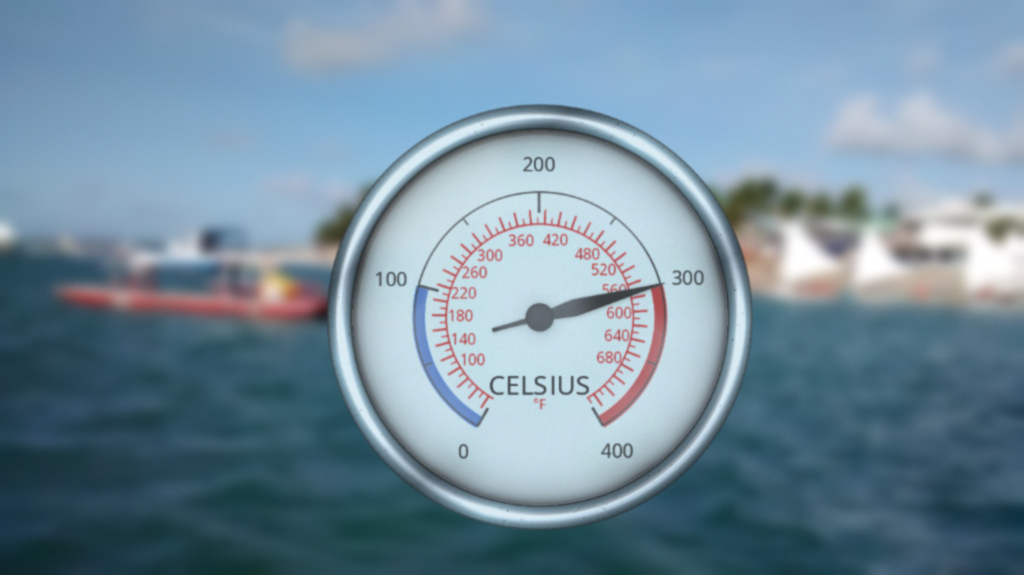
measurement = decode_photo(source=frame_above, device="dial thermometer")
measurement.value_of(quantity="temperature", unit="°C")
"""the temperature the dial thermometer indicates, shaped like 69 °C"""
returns 300 °C
